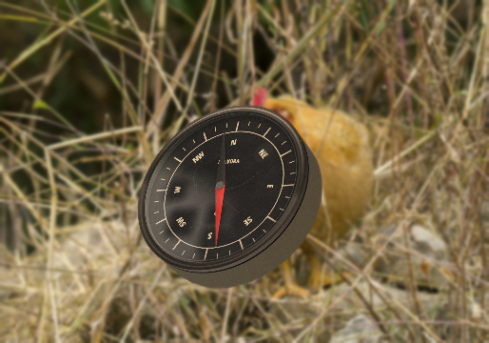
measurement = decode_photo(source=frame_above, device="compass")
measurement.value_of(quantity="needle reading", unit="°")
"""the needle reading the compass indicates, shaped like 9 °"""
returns 170 °
